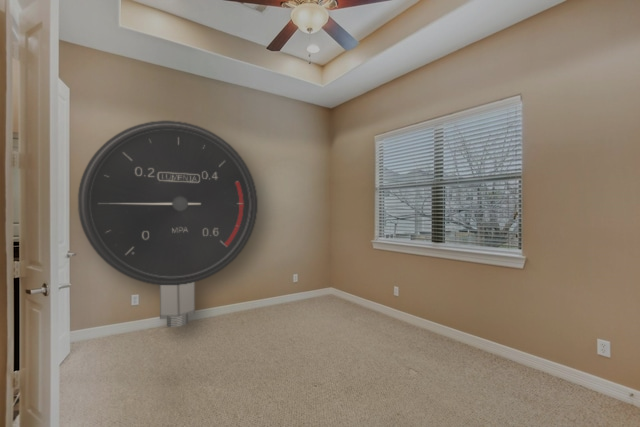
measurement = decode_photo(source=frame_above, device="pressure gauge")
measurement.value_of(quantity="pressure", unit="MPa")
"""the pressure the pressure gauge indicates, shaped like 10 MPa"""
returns 0.1 MPa
